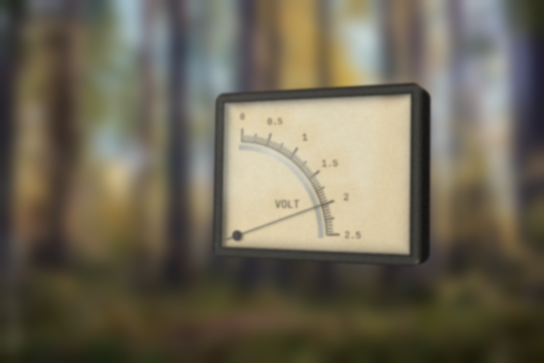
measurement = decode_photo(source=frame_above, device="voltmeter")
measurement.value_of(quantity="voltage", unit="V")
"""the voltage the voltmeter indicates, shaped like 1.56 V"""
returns 2 V
